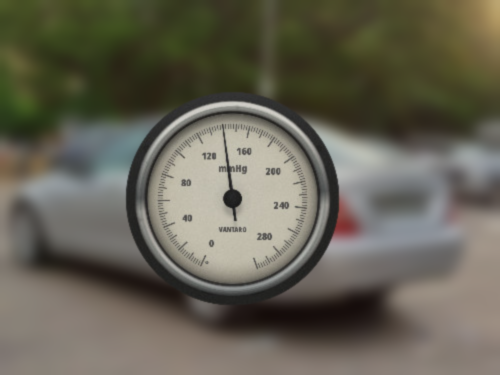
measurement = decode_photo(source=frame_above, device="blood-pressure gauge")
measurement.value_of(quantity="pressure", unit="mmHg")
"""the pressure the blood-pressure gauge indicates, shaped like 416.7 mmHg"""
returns 140 mmHg
